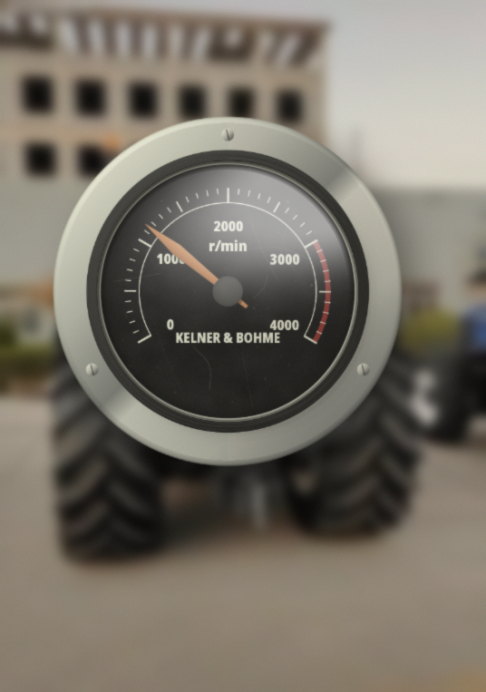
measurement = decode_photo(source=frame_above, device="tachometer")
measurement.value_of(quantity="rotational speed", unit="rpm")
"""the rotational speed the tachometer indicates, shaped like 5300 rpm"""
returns 1150 rpm
